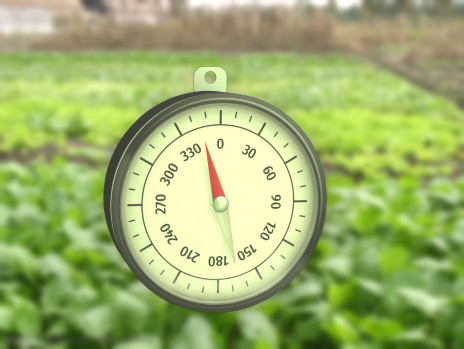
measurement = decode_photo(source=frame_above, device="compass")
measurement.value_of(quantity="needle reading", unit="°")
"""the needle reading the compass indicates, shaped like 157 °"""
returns 345 °
